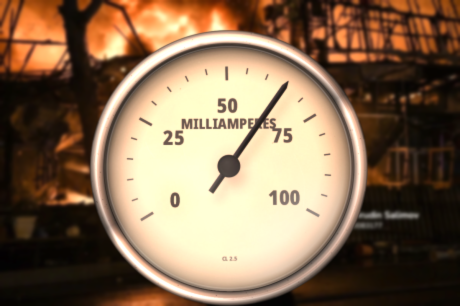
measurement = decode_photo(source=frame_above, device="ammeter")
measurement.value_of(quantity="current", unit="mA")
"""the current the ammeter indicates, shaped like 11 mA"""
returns 65 mA
